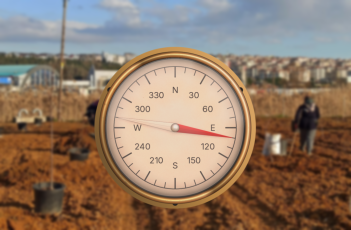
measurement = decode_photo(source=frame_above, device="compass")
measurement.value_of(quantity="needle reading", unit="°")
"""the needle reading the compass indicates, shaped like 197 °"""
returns 100 °
